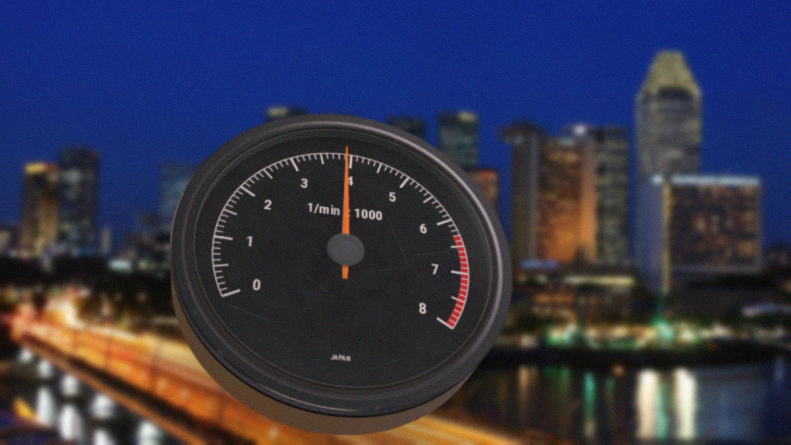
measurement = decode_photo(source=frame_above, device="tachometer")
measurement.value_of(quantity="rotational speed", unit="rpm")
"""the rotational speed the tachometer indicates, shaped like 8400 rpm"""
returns 3900 rpm
